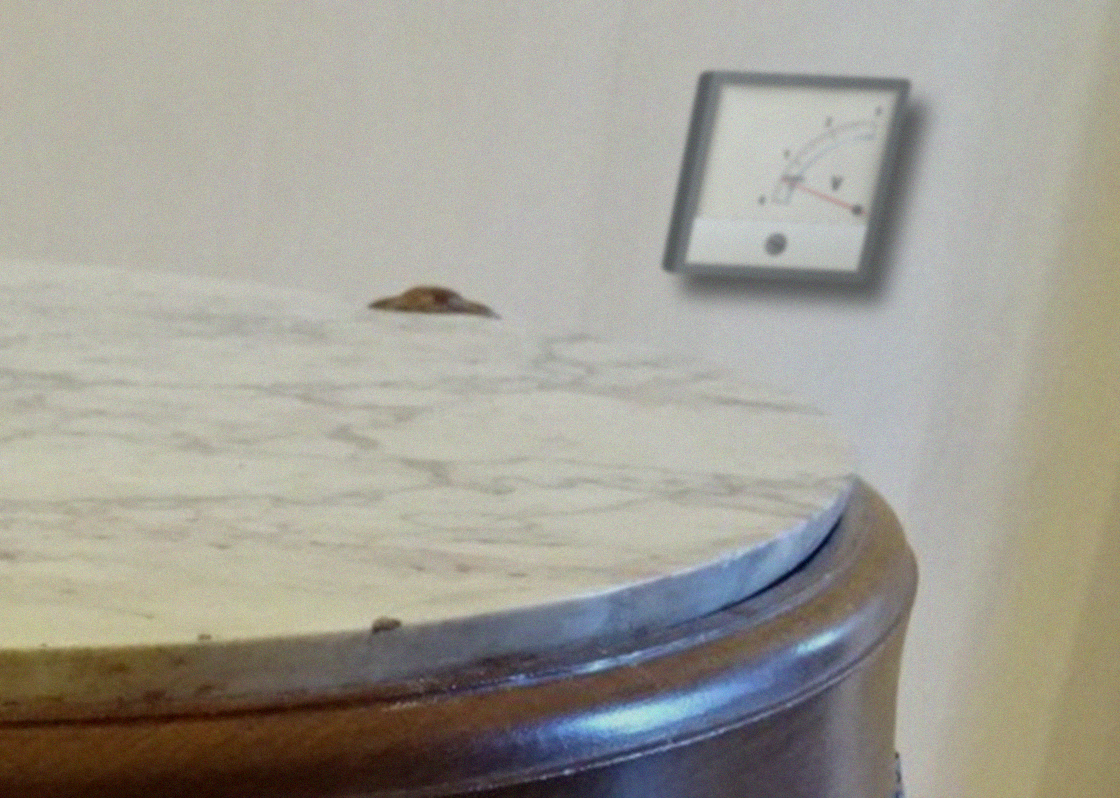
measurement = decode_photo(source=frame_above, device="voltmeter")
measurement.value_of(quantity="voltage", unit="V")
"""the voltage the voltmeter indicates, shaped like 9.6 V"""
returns 0.5 V
